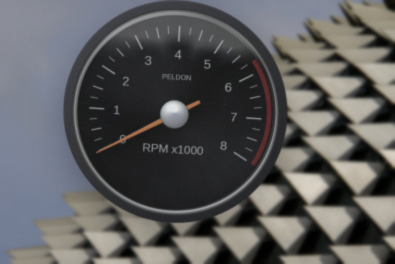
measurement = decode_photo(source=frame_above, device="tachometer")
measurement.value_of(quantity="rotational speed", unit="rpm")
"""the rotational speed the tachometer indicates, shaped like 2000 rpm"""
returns 0 rpm
